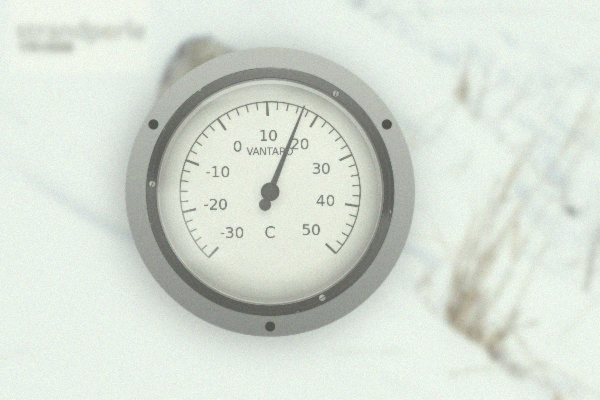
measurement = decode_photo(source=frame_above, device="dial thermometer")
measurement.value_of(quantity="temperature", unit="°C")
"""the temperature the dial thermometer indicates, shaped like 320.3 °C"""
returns 17 °C
